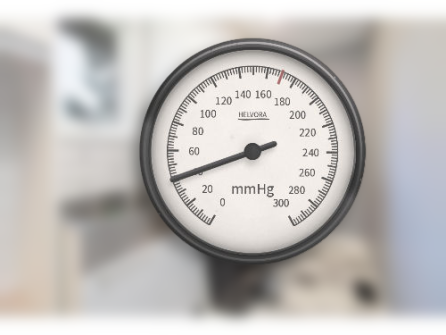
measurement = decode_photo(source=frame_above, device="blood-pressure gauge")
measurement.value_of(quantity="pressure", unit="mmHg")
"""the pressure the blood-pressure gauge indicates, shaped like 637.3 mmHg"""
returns 40 mmHg
